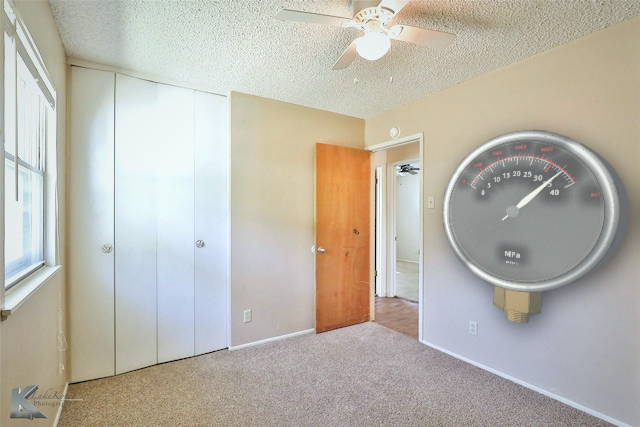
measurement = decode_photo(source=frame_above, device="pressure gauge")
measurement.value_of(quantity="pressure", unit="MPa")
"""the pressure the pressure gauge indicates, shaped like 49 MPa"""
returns 35 MPa
